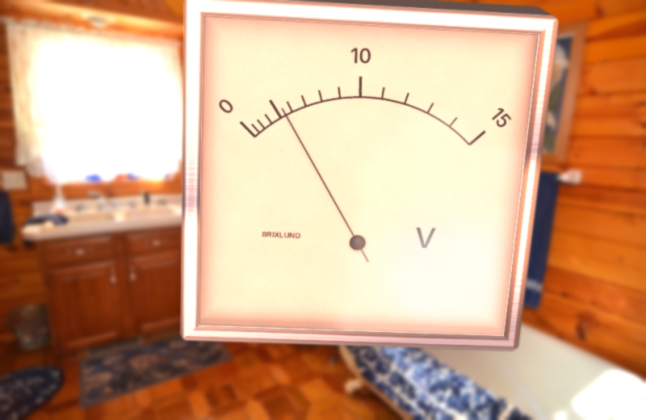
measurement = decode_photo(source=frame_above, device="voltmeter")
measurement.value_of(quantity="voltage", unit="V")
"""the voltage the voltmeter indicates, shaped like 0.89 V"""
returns 5.5 V
